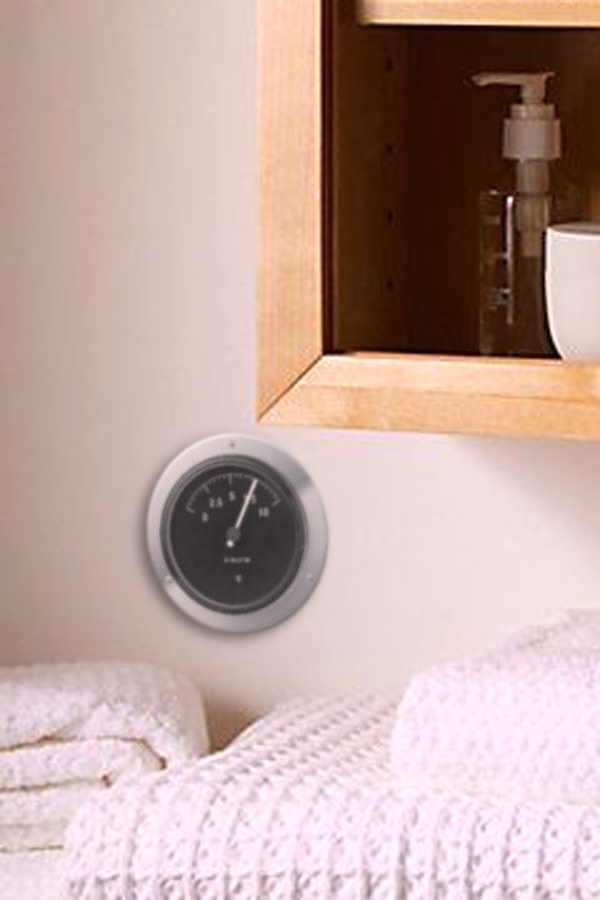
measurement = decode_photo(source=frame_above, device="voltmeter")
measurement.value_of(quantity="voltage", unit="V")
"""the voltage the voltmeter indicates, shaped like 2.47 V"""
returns 7.5 V
